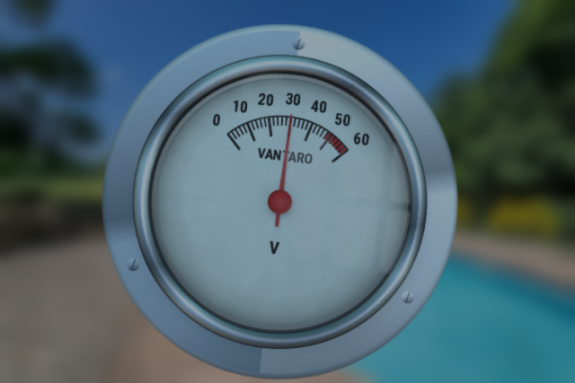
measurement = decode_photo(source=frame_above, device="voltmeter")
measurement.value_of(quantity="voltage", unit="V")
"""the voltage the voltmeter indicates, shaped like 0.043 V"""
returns 30 V
